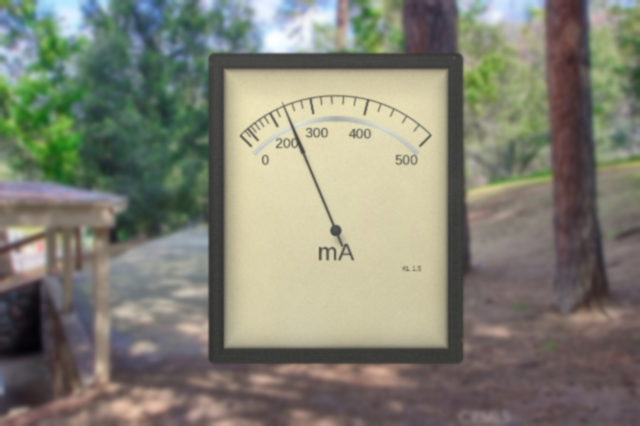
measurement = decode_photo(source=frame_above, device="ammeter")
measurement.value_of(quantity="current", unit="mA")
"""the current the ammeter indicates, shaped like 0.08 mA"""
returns 240 mA
